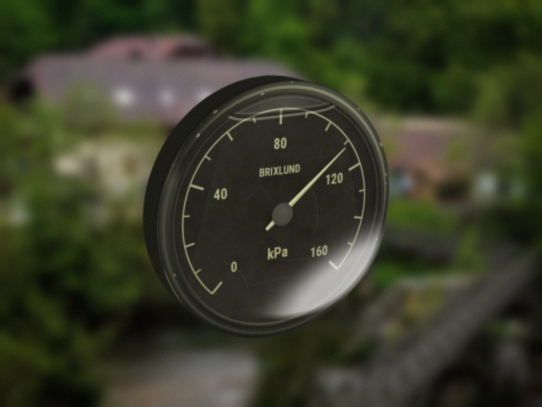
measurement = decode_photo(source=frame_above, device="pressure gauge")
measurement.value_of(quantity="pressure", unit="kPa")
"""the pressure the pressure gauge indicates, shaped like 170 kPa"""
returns 110 kPa
